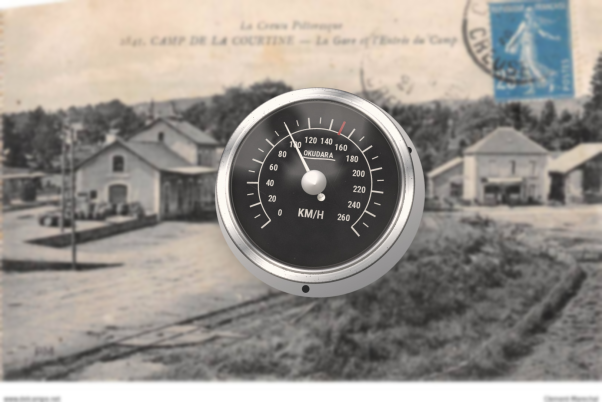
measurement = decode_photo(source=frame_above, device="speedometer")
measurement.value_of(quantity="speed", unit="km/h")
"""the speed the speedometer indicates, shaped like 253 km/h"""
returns 100 km/h
